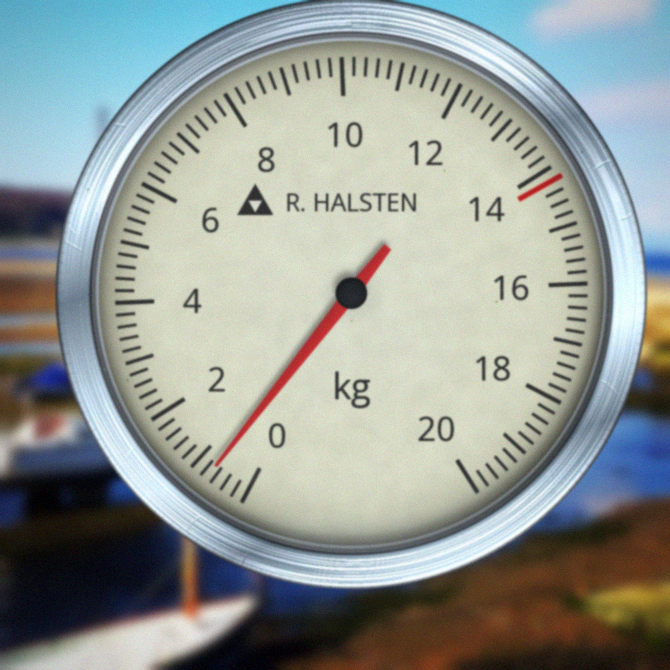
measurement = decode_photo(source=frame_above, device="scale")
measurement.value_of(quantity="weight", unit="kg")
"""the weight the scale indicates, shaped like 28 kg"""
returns 0.7 kg
